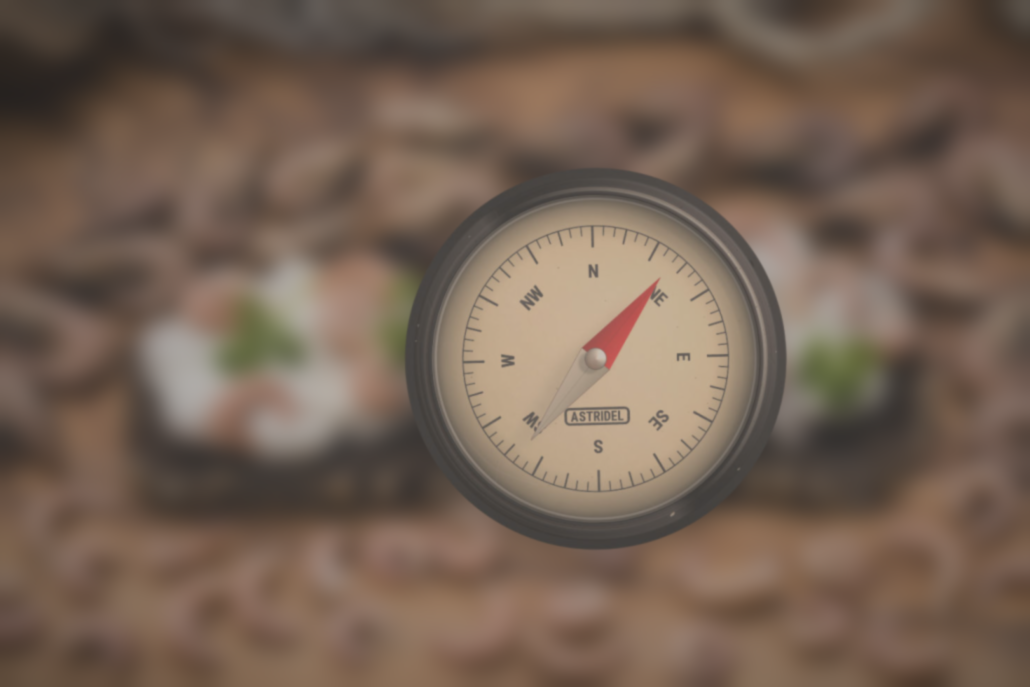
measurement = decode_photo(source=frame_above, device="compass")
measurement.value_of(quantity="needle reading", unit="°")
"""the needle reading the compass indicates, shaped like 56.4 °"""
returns 40 °
